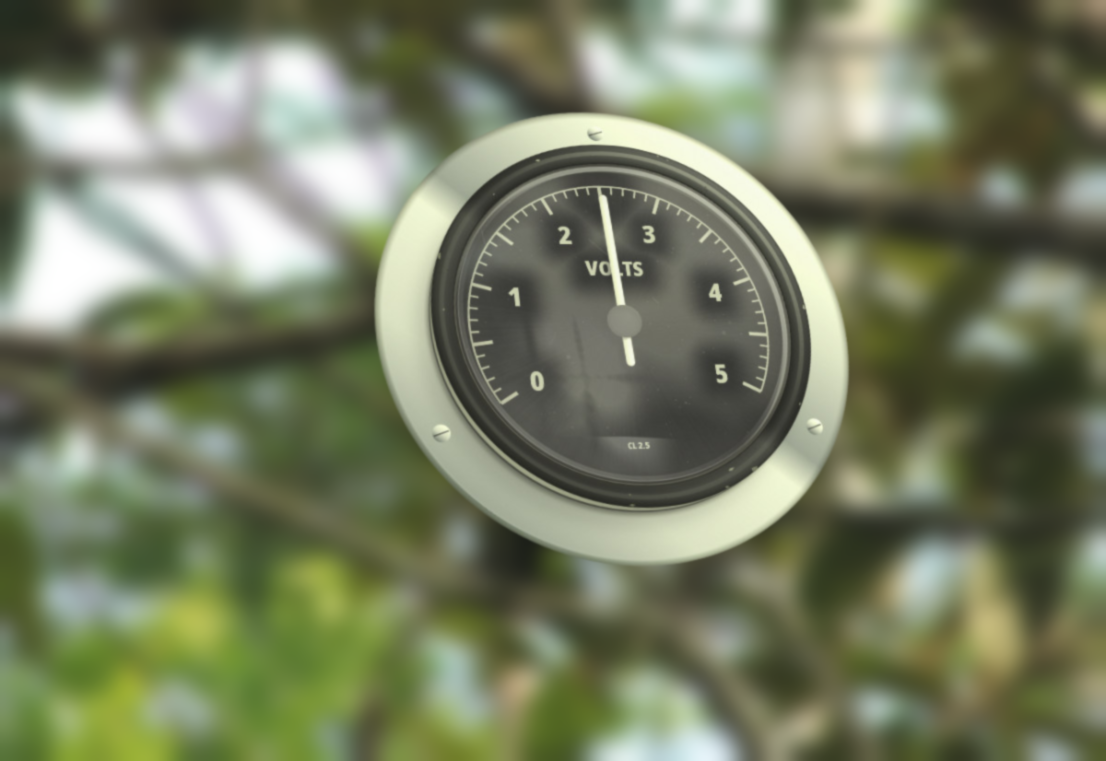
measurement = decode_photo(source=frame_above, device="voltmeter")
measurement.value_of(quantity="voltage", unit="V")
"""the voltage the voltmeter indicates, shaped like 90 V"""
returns 2.5 V
